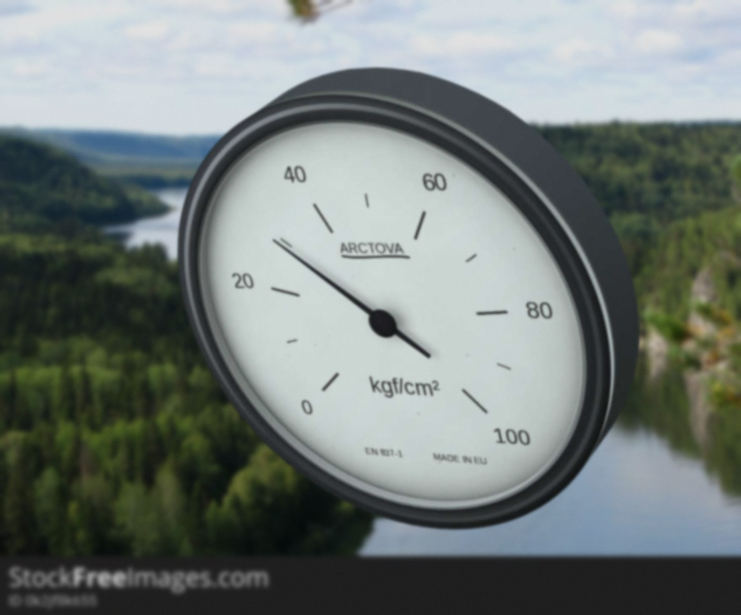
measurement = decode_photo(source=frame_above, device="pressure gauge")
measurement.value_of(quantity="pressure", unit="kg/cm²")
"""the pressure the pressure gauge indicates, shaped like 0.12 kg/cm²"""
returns 30 kg/cm²
